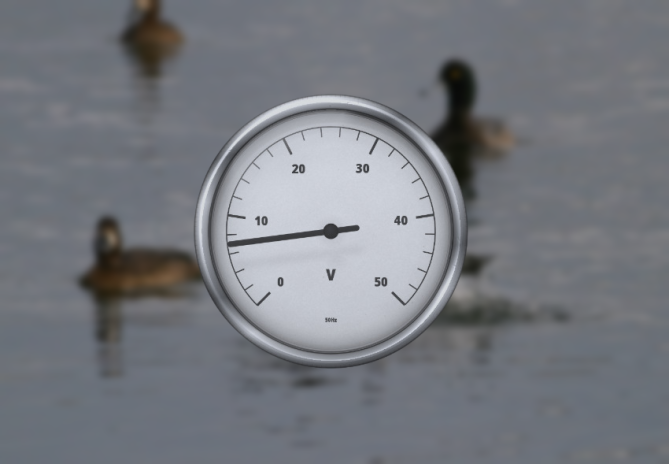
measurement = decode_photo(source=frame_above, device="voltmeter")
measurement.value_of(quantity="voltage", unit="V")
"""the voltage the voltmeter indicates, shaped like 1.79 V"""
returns 7 V
